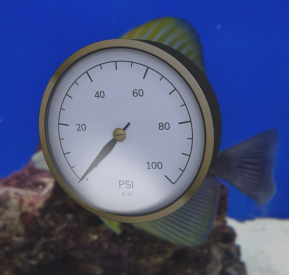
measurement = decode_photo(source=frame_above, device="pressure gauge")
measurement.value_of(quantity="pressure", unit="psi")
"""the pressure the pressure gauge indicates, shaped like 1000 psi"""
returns 0 psi
